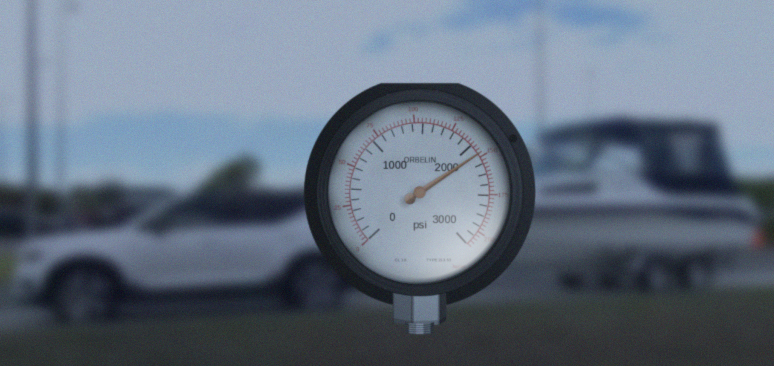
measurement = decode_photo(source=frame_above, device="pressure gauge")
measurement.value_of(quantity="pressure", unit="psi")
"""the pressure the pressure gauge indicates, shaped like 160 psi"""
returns 2100 psi
